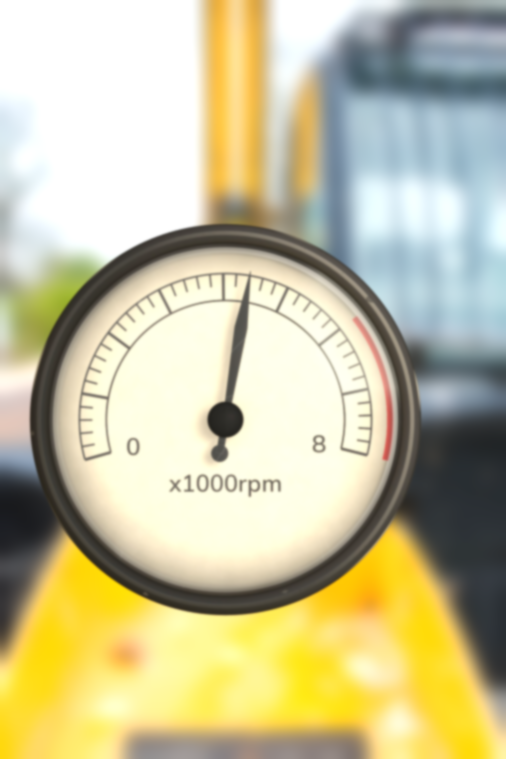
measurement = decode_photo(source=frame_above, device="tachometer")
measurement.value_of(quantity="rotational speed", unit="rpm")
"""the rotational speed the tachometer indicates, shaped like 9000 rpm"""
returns 4400 rpm
